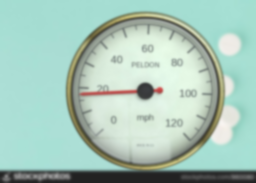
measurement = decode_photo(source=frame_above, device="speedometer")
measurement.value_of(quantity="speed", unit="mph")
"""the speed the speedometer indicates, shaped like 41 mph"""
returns 17.5 mph
